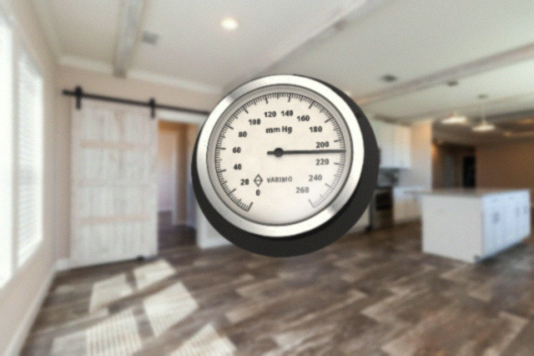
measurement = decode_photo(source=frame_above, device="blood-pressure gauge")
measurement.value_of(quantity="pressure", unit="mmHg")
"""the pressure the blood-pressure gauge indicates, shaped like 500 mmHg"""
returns 210 mmHg
